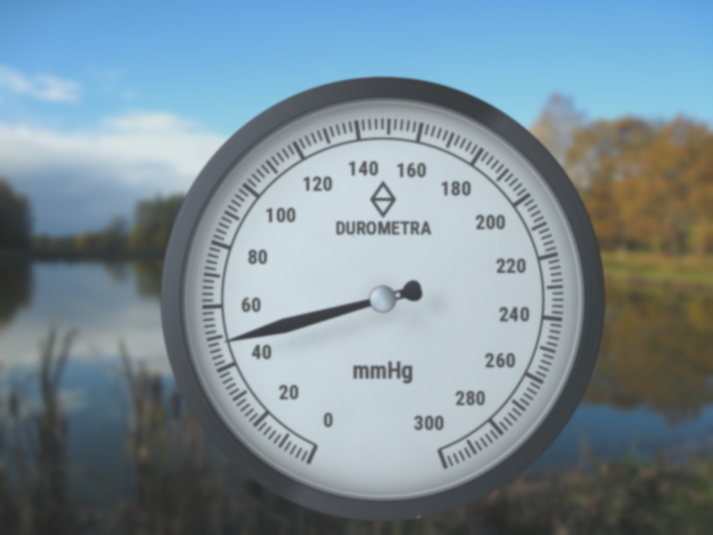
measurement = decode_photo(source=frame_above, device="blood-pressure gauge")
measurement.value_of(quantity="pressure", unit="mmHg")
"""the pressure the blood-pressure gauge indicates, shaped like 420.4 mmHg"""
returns 48 mmHg
